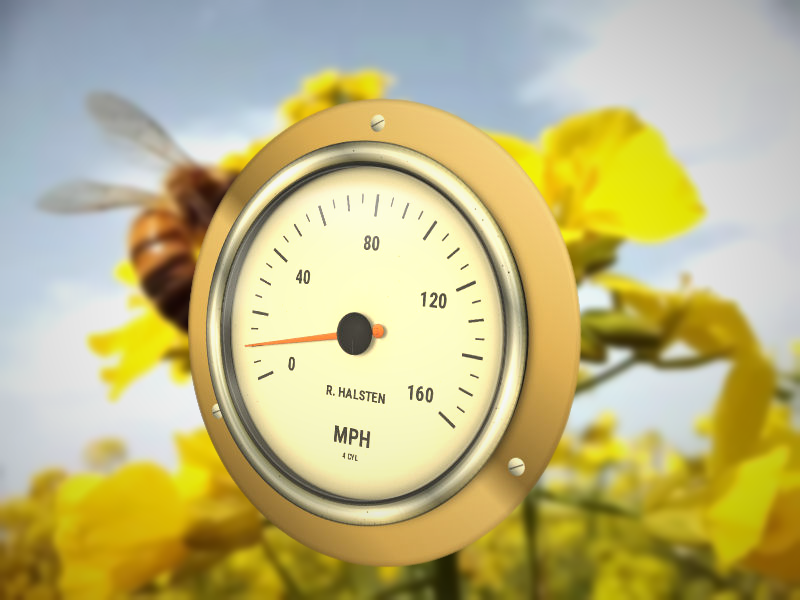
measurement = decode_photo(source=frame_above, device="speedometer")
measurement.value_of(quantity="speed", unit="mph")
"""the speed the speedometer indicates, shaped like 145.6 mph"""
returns 10 mph
